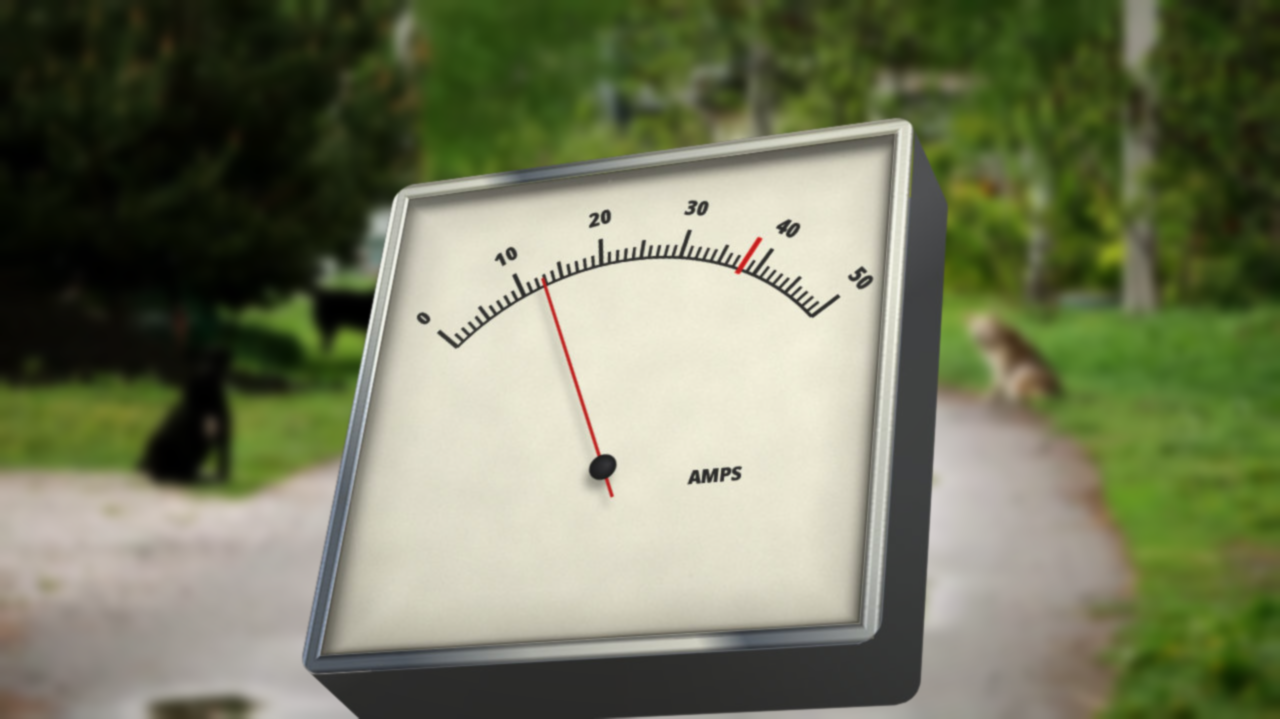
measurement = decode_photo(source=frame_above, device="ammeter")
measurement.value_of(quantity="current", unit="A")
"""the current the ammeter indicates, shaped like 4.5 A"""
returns 13 A
